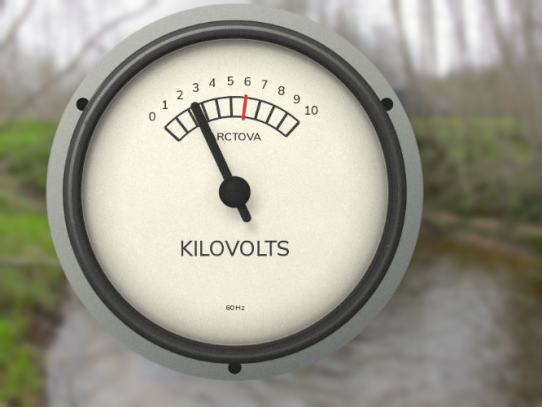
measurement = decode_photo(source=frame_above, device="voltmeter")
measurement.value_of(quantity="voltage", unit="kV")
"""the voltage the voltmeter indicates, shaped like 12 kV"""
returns 2.5 kV
